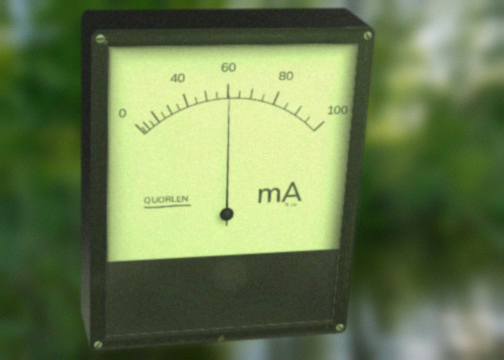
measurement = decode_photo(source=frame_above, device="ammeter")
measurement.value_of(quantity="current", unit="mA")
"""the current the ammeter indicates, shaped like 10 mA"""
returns 60 mA
